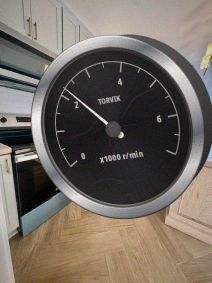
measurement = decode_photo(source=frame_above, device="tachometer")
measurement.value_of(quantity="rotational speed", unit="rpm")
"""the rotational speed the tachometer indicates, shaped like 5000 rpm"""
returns 2250 rpm
